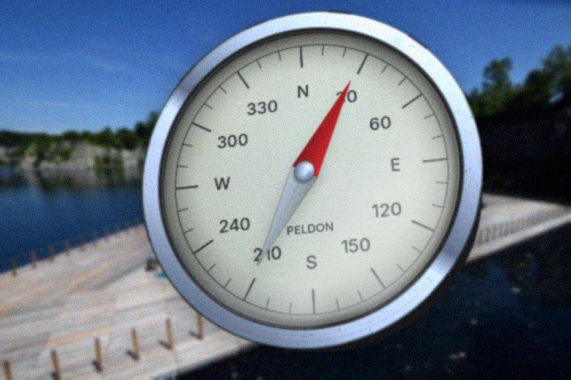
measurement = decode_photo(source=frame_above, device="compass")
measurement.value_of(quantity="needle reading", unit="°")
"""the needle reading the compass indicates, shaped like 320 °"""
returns 30 °
